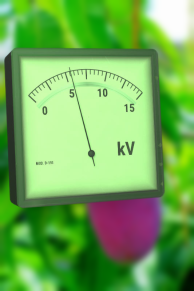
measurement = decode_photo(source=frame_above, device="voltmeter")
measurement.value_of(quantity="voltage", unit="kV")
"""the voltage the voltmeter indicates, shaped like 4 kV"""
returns 5.5 kV
